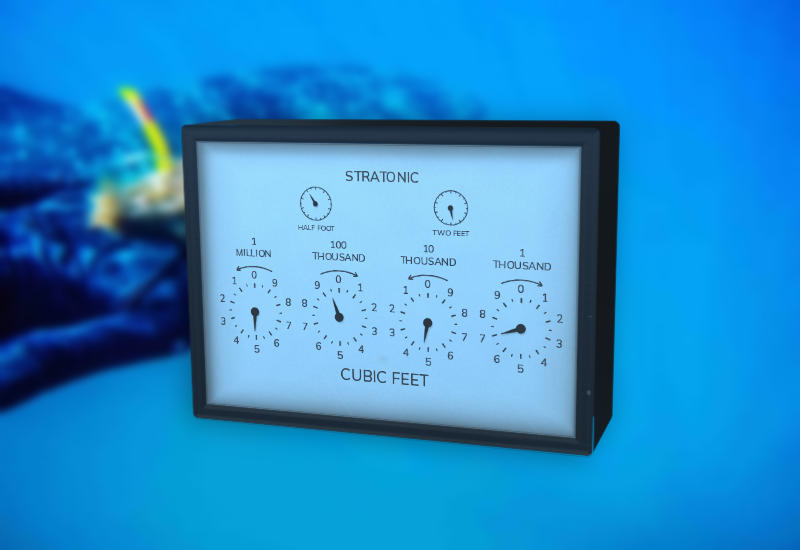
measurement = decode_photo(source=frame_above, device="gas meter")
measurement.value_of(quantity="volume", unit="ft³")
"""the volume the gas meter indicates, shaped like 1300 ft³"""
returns 494700 ft³
